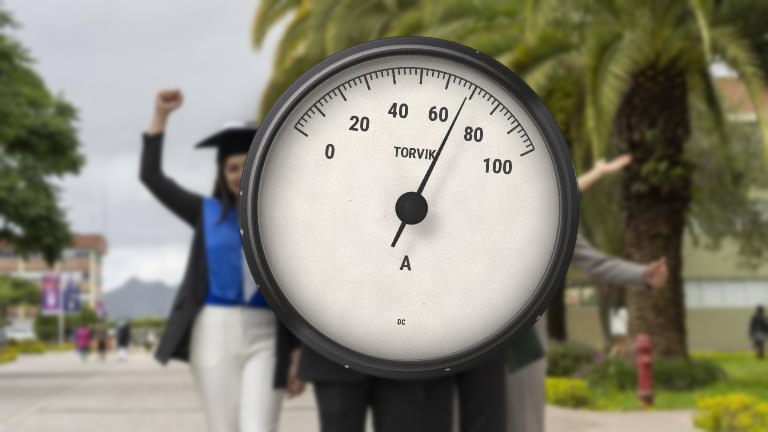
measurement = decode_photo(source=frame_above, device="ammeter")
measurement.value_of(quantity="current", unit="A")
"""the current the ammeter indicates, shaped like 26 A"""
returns 68 A
